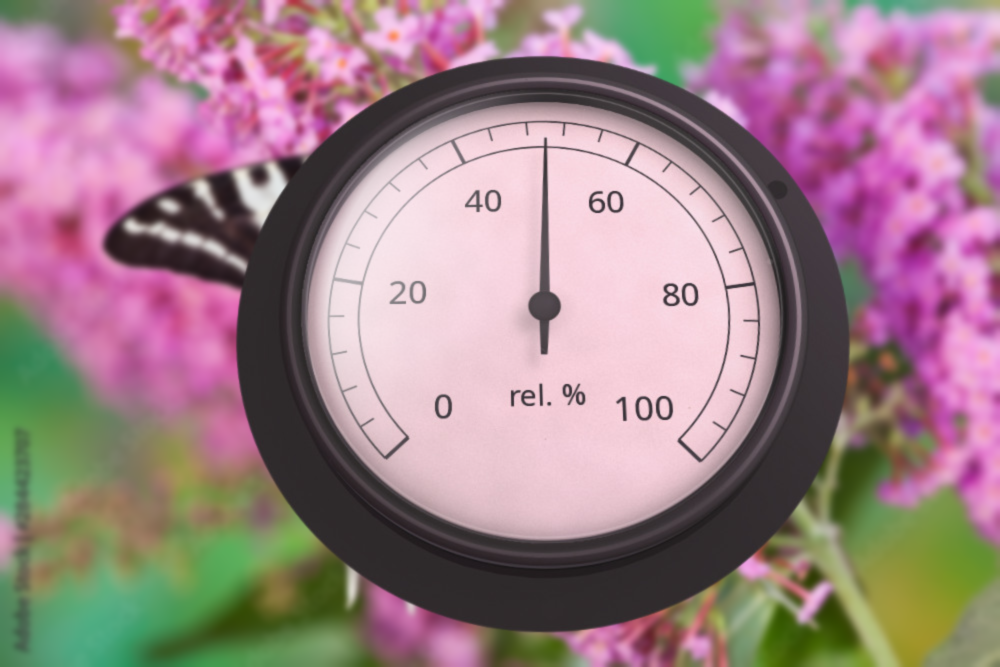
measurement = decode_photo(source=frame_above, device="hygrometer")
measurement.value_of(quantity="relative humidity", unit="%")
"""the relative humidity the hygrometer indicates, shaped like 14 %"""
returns 50 %
